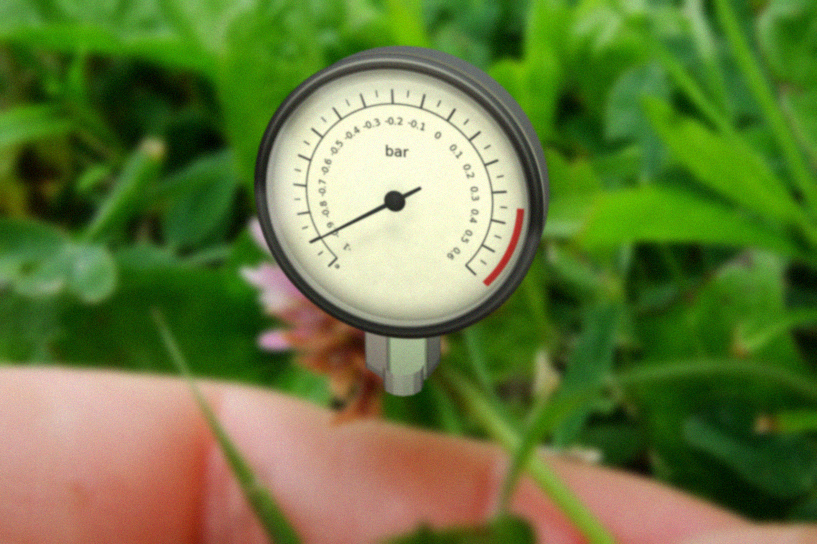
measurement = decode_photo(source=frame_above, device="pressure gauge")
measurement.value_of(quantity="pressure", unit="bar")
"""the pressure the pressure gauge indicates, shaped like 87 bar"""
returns -0.9 bar
